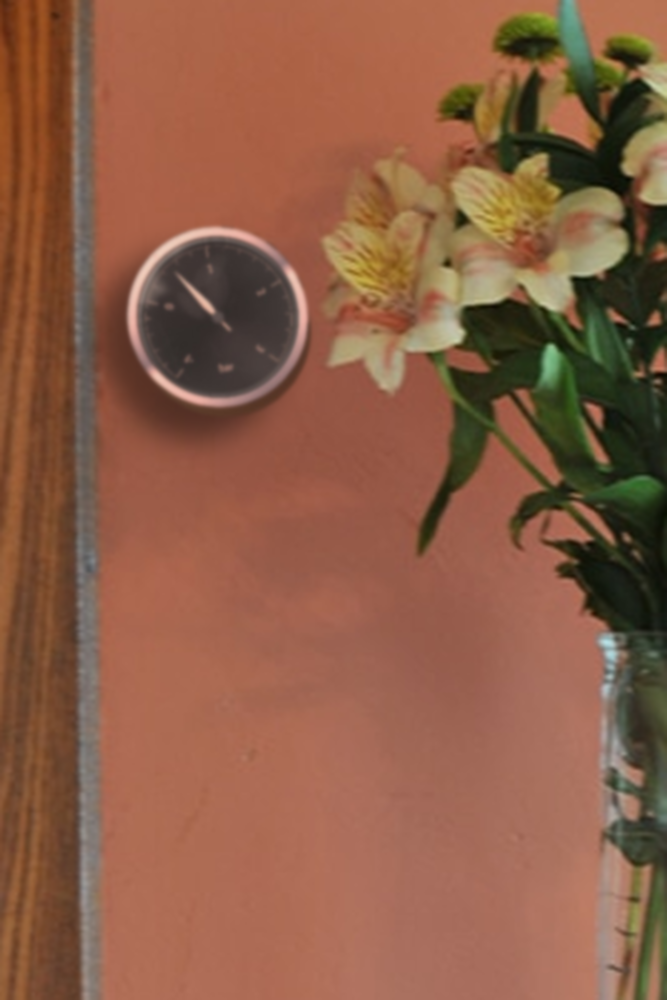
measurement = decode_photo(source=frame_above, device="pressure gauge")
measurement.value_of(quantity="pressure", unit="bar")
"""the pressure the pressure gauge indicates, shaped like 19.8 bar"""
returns 0.5 bar
